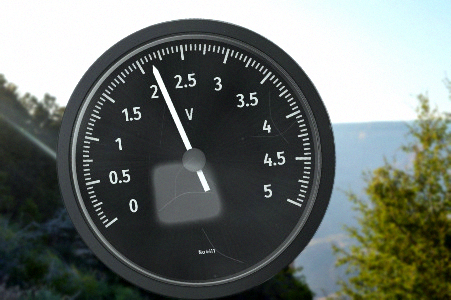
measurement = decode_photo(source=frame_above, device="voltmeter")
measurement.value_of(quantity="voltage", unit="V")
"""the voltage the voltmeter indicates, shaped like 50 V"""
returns 2.15 V
